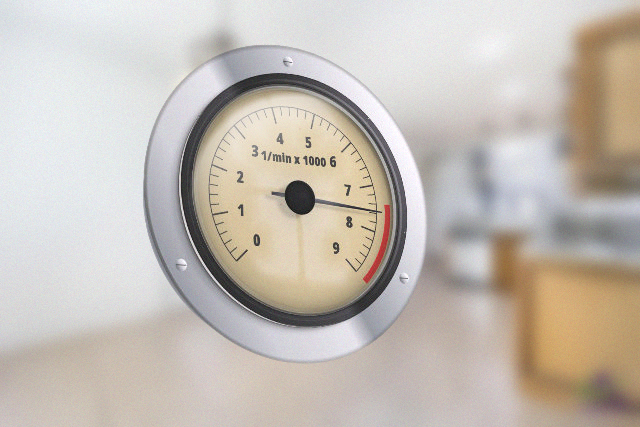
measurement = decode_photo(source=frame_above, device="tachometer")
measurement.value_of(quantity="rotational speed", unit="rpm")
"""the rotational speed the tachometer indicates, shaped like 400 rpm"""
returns 7600 rpm
